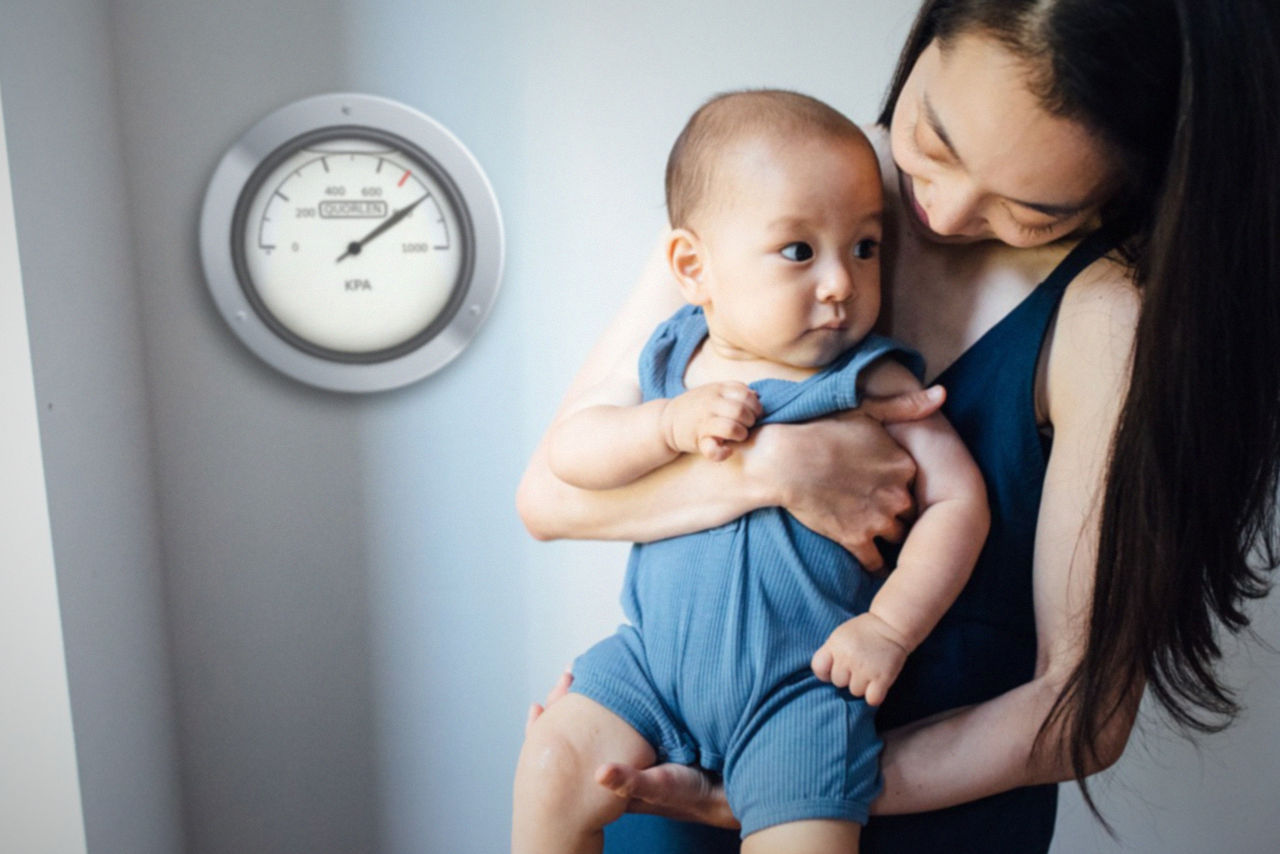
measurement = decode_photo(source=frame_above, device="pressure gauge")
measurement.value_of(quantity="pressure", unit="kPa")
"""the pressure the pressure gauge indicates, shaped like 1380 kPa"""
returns 800 kPa
